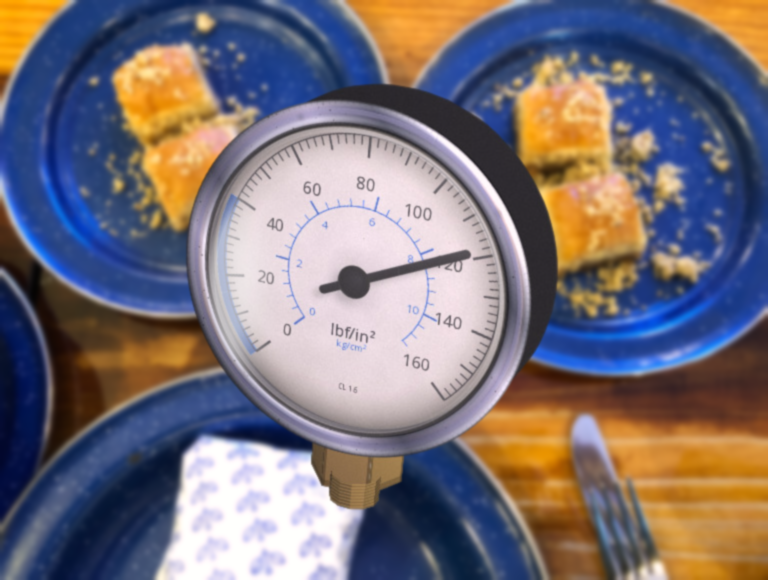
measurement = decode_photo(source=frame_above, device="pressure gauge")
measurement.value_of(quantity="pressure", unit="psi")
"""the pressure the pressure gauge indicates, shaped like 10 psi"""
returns 118 psi
